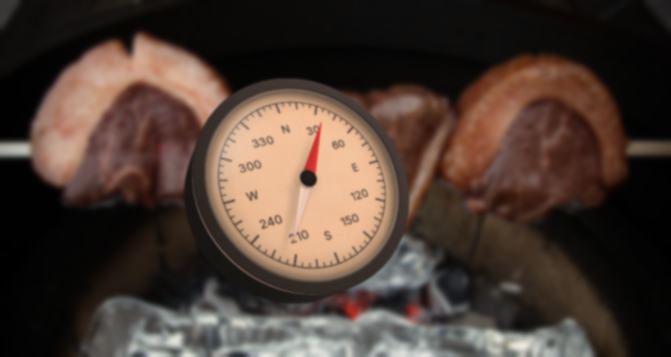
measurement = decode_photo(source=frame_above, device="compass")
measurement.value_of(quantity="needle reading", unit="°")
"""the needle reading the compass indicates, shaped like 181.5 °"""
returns 35 °
